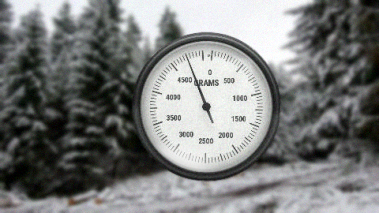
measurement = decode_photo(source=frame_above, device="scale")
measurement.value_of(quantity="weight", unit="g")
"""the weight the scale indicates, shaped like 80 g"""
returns 4750 g
